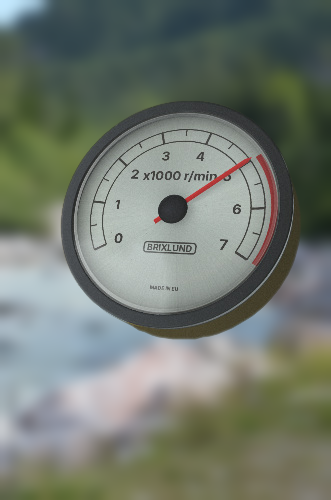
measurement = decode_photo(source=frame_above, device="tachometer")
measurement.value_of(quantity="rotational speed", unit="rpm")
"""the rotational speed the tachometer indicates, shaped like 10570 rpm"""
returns 5000 rpm
